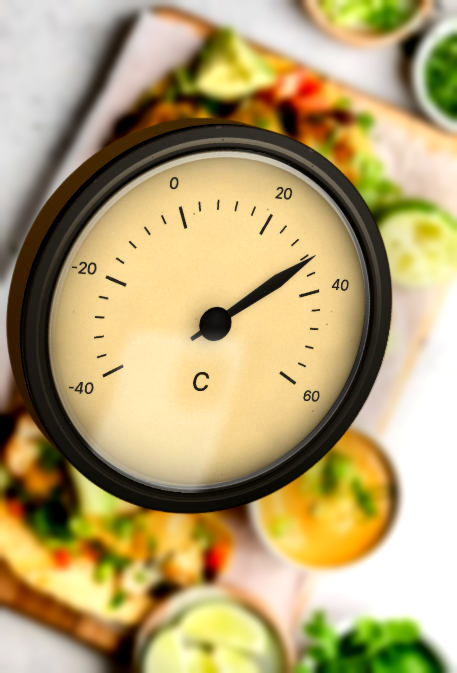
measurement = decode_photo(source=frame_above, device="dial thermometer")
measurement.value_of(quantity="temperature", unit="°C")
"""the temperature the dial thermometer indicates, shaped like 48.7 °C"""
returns 32 °C
